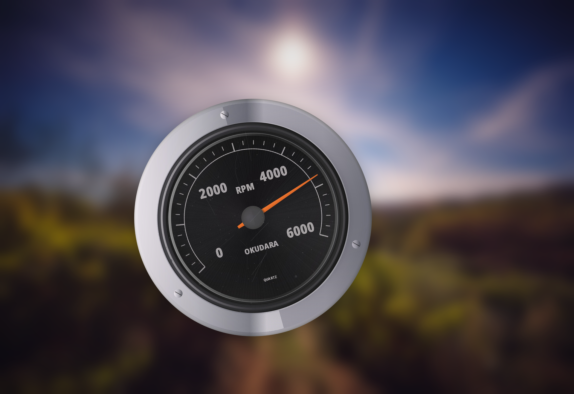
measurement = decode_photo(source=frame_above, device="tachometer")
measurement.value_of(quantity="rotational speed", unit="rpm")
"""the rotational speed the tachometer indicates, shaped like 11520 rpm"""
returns 4800 rpm
